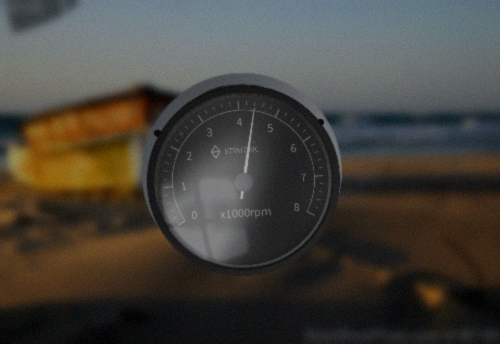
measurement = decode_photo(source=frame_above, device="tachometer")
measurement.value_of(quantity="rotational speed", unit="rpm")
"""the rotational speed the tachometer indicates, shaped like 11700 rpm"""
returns 4400 rpm
